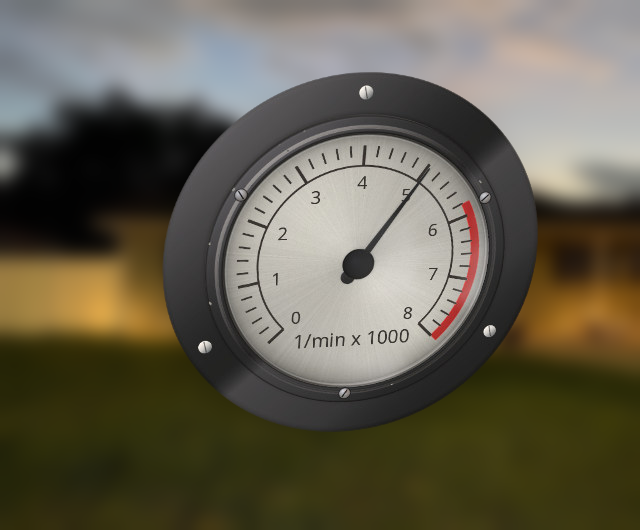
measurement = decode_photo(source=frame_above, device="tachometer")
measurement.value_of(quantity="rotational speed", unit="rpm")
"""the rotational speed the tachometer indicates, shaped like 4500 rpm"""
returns 5000 rpm
